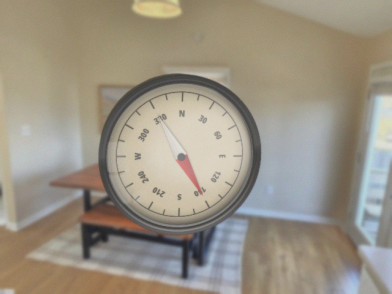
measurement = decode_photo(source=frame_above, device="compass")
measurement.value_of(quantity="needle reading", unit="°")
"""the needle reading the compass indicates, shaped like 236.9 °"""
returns 150 °
